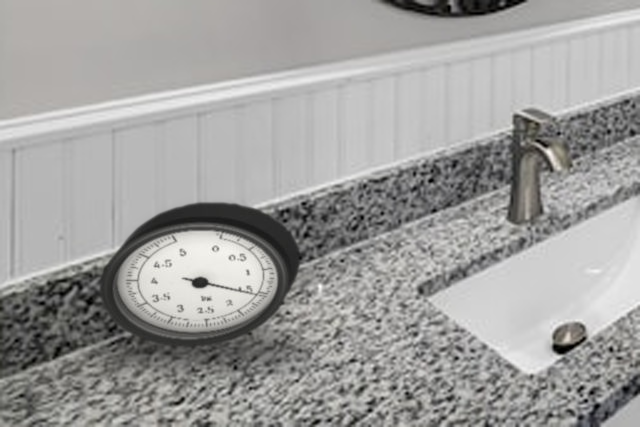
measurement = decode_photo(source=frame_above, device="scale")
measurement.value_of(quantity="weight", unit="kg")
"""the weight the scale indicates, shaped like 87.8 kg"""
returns 1.5 kg
